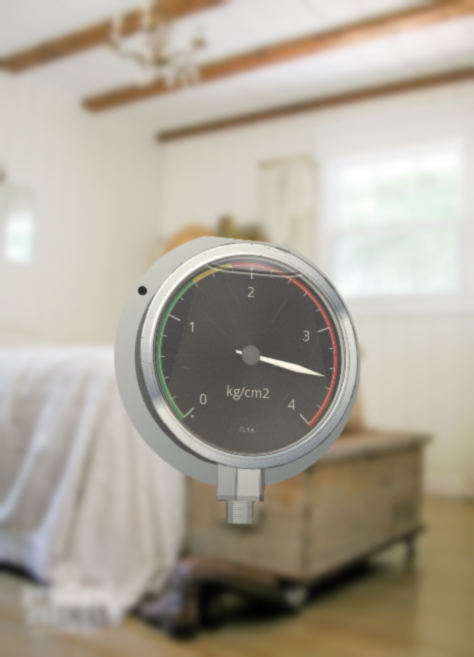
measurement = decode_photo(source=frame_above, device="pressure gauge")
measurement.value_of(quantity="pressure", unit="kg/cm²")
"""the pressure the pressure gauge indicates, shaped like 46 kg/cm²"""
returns 3.5 kg/cm²
